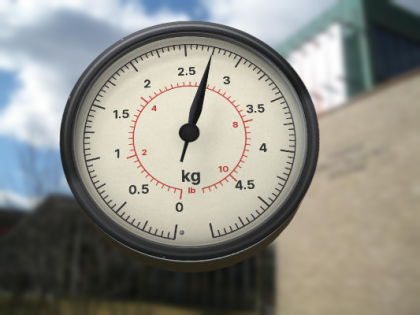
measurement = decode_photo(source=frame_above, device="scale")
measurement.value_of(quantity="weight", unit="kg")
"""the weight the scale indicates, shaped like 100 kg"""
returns 2.75 kg
